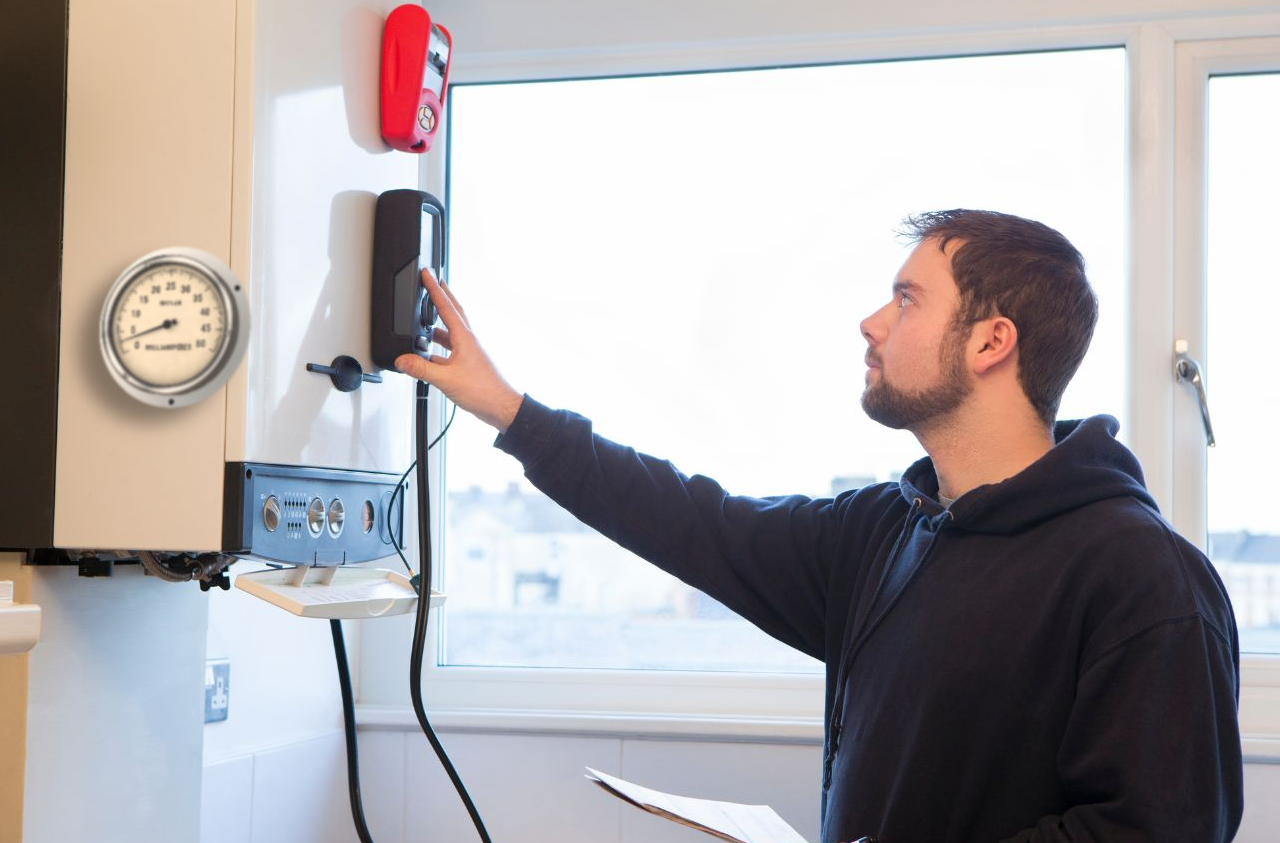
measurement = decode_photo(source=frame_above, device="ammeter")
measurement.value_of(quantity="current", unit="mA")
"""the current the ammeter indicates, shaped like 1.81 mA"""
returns 2.5 mA
